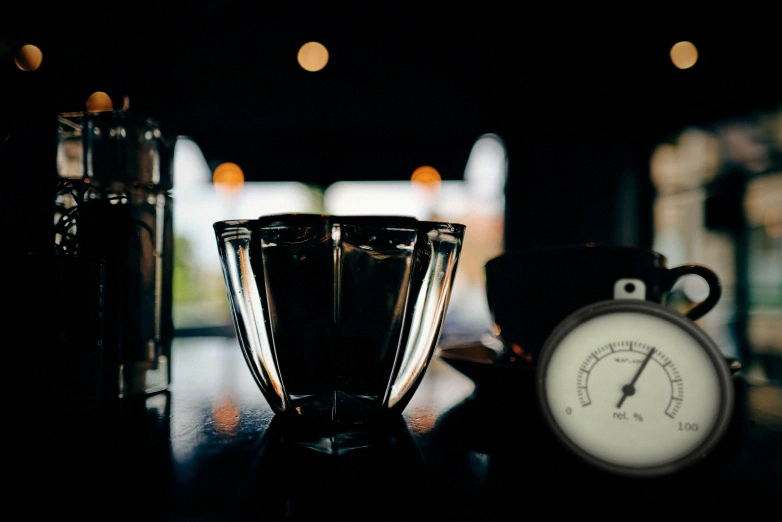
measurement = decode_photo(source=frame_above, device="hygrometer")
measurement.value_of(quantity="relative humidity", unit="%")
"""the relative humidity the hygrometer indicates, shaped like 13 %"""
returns 60 %
